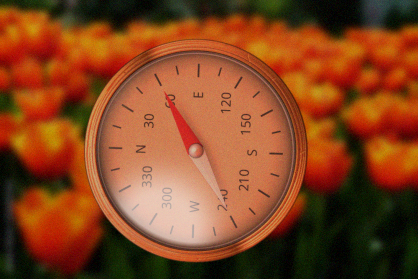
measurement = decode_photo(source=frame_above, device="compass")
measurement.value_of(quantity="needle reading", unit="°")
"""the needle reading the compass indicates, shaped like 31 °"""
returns 60 °
